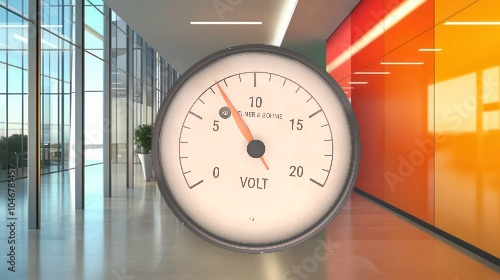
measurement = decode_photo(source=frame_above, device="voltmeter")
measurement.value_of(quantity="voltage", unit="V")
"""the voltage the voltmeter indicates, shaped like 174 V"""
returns 7.5 V
